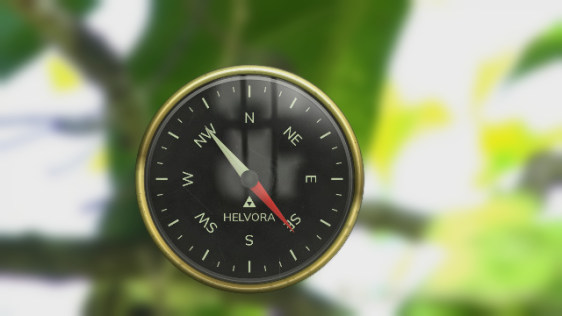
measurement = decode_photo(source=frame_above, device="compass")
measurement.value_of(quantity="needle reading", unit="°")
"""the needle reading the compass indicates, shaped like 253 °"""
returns 140 °
